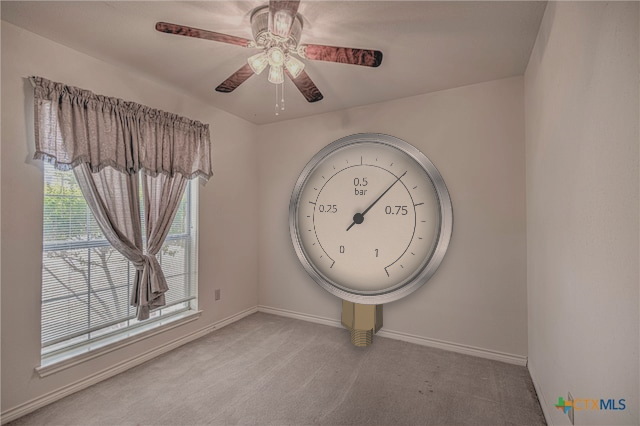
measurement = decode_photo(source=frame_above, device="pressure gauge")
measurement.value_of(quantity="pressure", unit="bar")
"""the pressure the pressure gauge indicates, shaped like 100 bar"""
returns 0.65 bar
